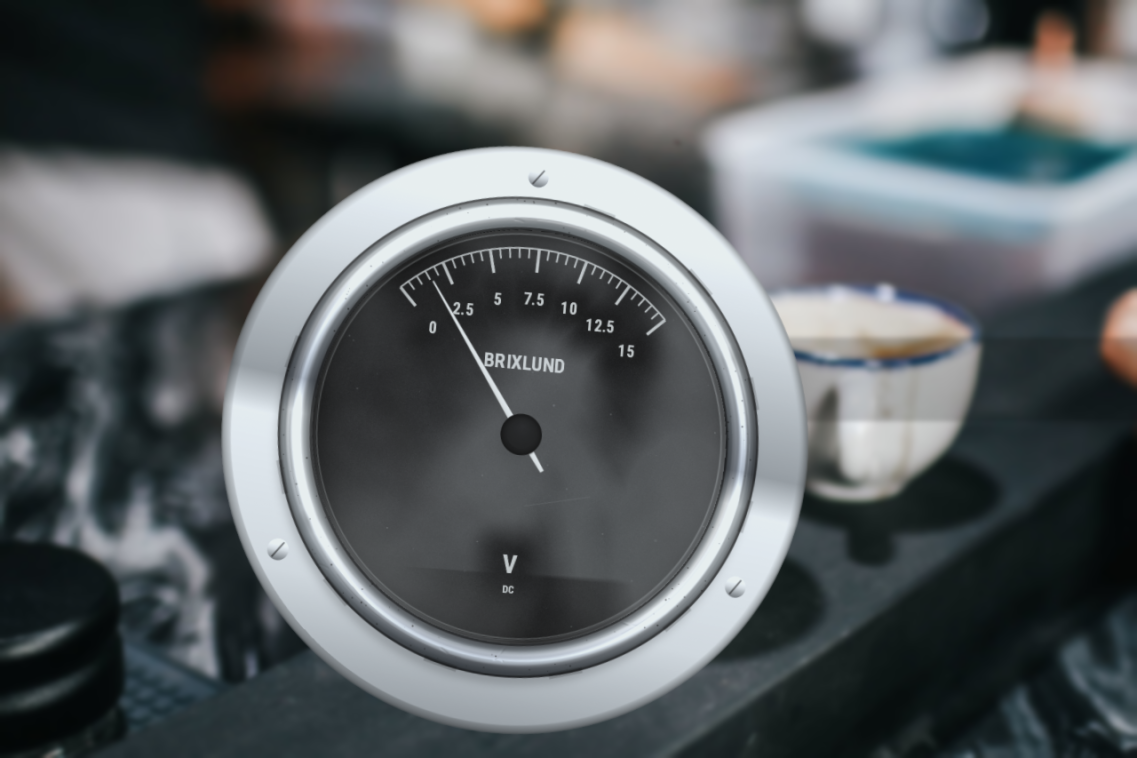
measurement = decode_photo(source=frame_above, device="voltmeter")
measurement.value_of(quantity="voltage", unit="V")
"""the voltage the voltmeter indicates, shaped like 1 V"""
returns 1.5 V
